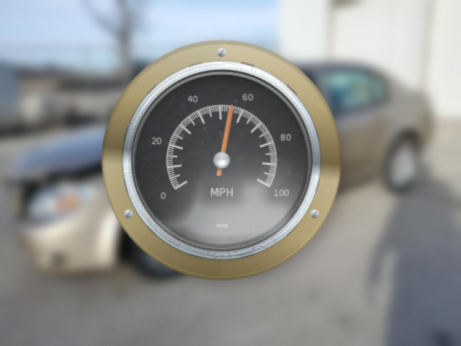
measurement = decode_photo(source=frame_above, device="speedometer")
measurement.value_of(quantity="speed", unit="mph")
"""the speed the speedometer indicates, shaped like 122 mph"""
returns 55 mph
